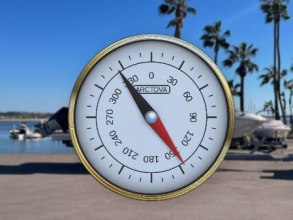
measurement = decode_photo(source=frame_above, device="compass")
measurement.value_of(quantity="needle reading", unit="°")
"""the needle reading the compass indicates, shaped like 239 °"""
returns 145 °
